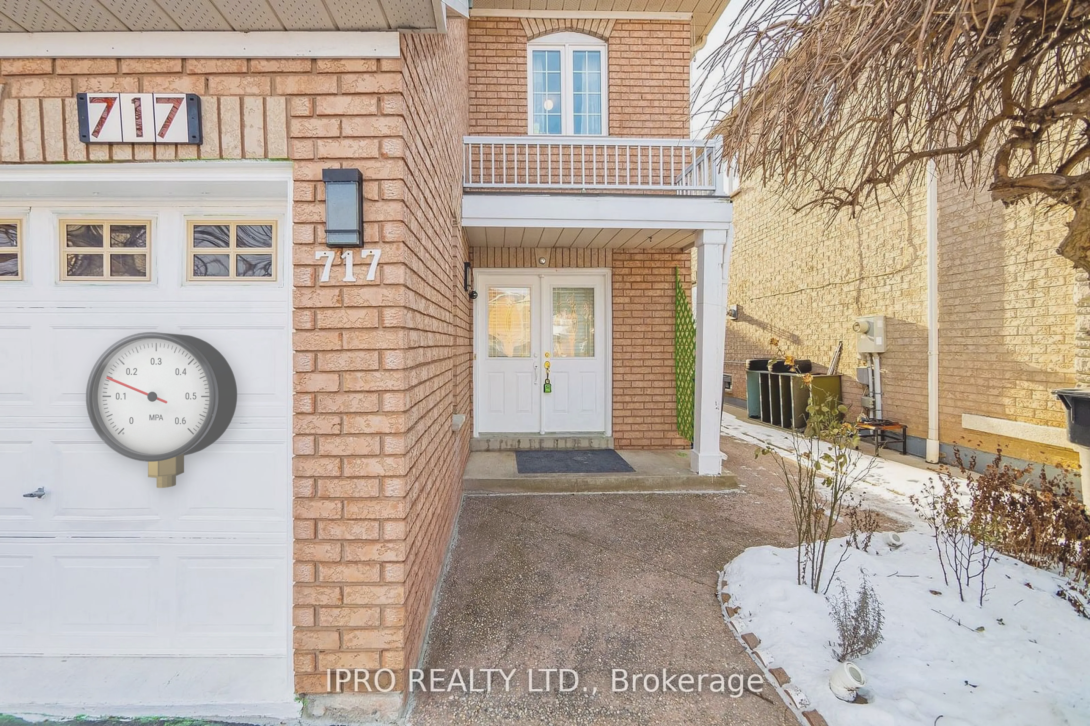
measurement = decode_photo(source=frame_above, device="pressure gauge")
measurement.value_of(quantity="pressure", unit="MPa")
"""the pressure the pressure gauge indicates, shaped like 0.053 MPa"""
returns 0.15 MPa
